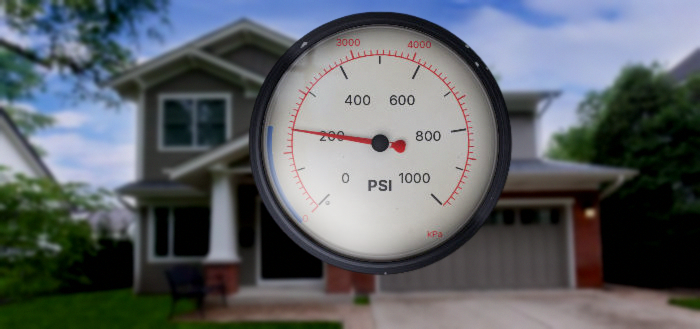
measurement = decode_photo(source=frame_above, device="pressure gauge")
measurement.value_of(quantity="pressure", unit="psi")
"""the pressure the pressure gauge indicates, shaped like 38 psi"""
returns 200 psi
